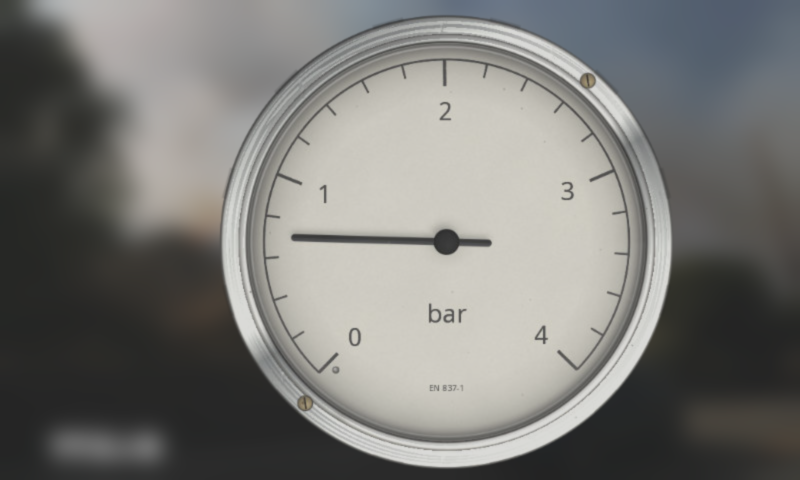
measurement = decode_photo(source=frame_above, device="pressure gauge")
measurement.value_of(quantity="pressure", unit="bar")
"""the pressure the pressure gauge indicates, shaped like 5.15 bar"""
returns 0.7 bar
